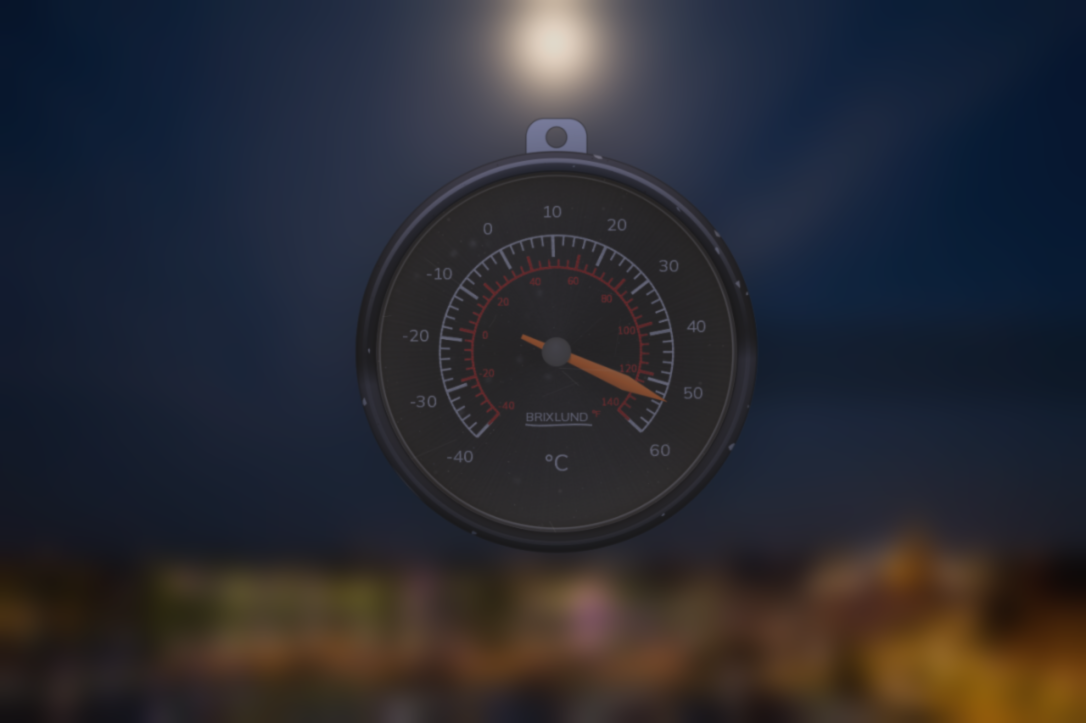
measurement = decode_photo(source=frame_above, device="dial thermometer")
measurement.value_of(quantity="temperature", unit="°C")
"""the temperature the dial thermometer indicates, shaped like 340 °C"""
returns 53 °C
